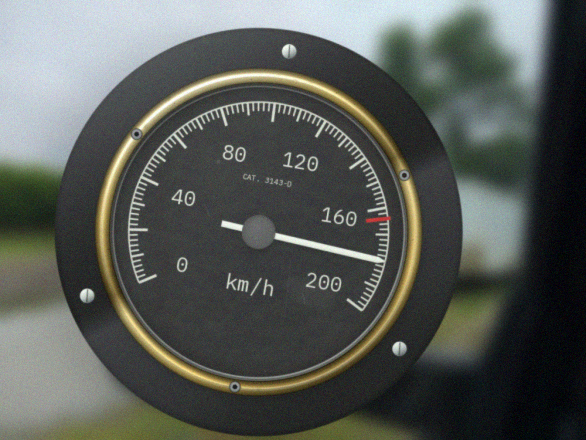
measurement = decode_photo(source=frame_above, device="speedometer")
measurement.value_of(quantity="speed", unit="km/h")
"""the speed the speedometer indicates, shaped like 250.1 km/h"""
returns 180 km/h
